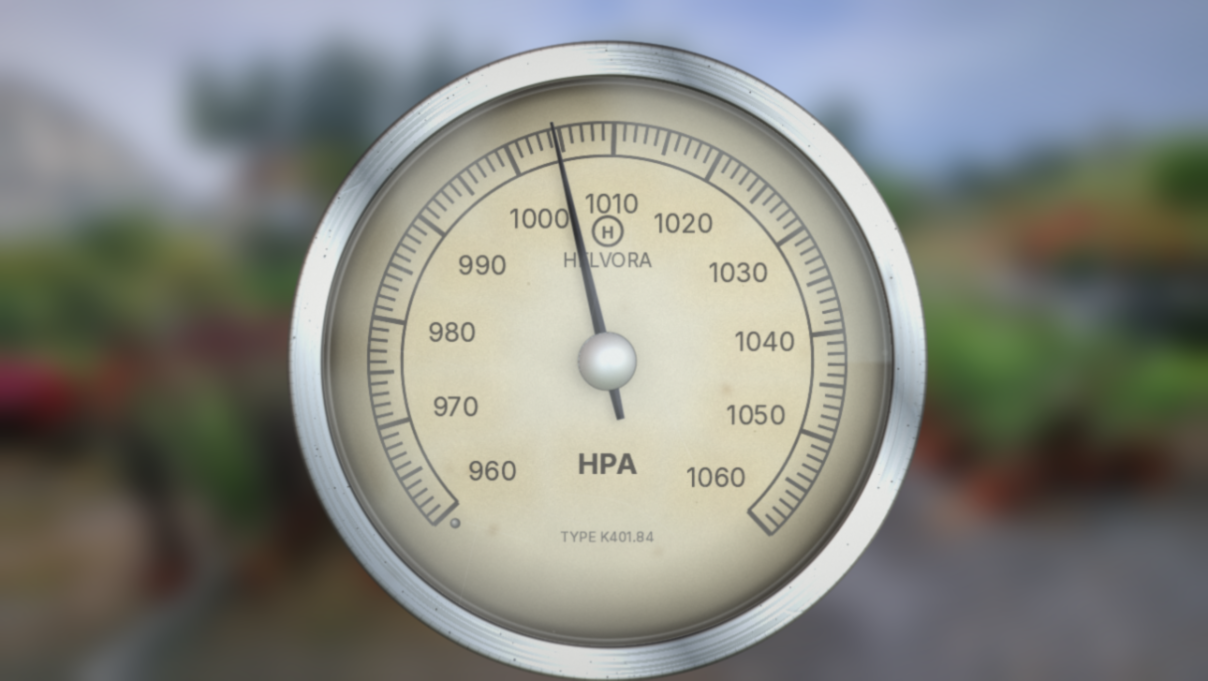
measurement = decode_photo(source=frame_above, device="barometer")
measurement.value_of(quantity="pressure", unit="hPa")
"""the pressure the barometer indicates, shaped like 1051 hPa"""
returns 1004.5 hPa
